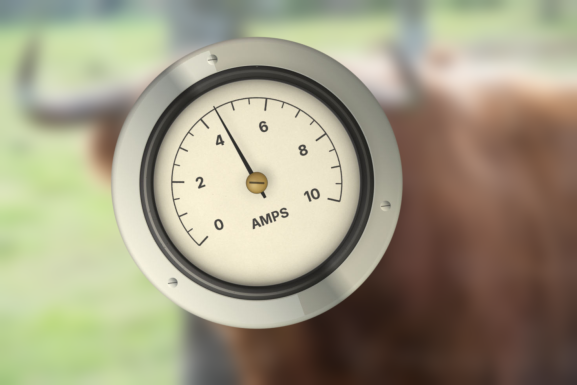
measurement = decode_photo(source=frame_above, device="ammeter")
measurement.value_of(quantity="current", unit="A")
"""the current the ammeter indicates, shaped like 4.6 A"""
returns 4.5 A
